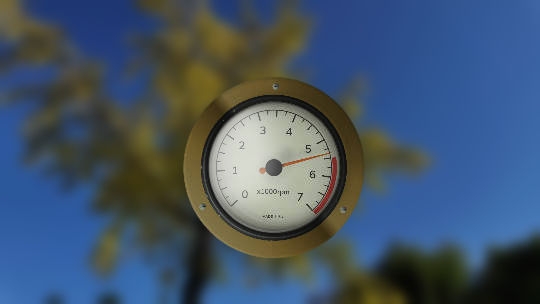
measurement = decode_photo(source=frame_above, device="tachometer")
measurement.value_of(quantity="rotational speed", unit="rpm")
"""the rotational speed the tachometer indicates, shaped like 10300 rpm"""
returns 5375 rpm
